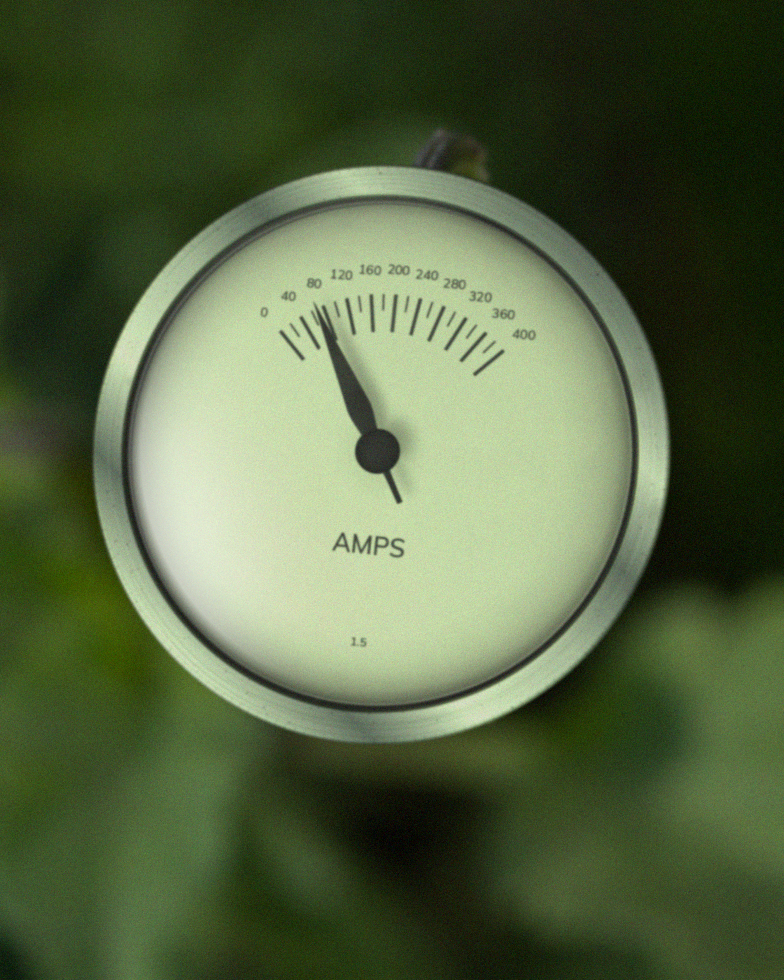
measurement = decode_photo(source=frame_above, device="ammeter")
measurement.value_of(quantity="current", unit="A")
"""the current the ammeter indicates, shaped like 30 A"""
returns 70 A
